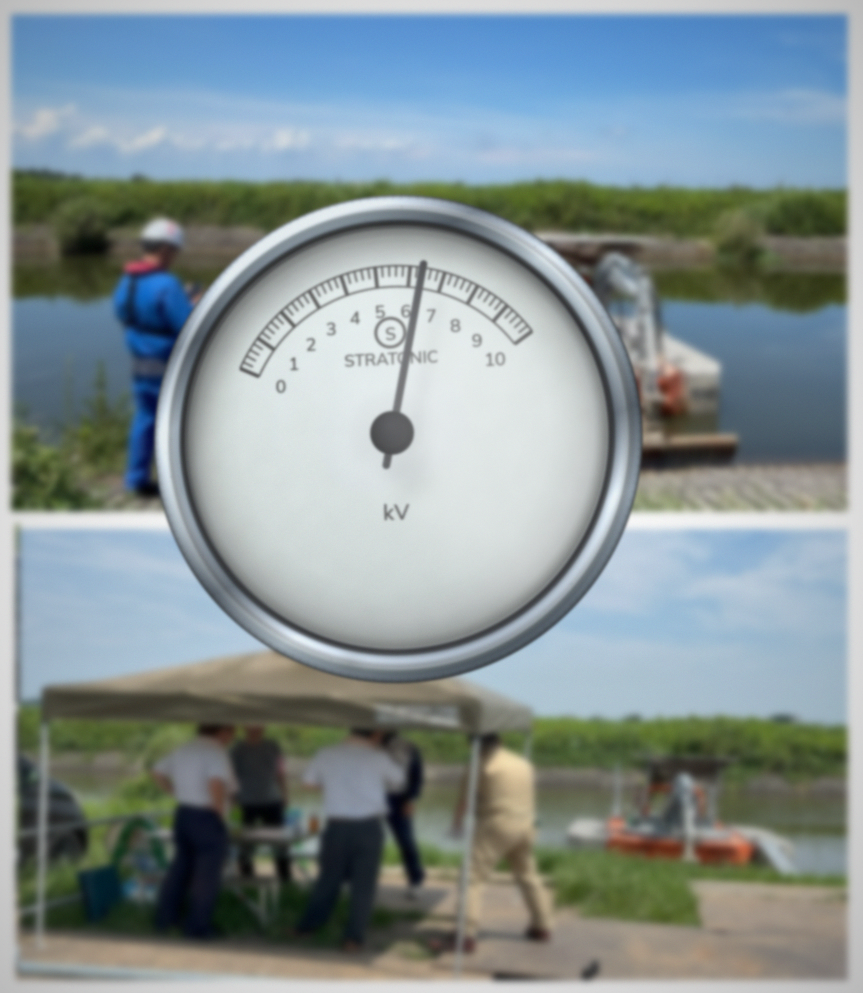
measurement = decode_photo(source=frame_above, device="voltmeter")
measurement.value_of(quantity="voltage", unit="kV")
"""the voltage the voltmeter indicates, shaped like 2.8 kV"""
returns 6.4 kV
